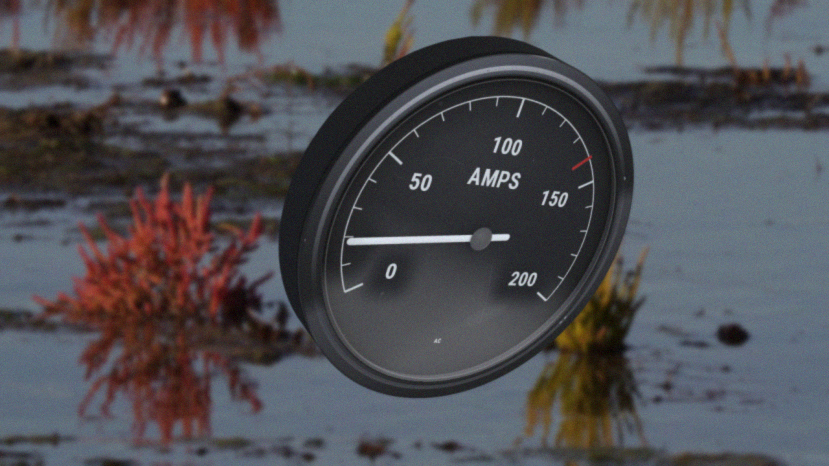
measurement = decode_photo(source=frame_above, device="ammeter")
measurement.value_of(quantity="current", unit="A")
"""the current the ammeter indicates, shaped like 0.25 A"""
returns 20 A
